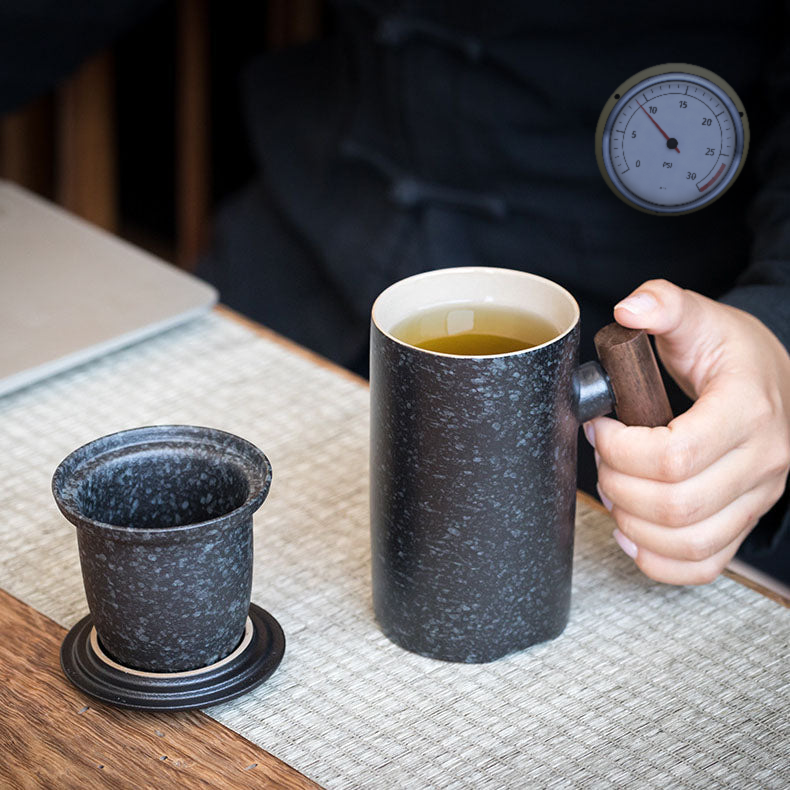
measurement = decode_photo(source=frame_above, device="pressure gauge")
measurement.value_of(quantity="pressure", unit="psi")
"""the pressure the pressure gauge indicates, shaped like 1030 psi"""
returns 9 psi
